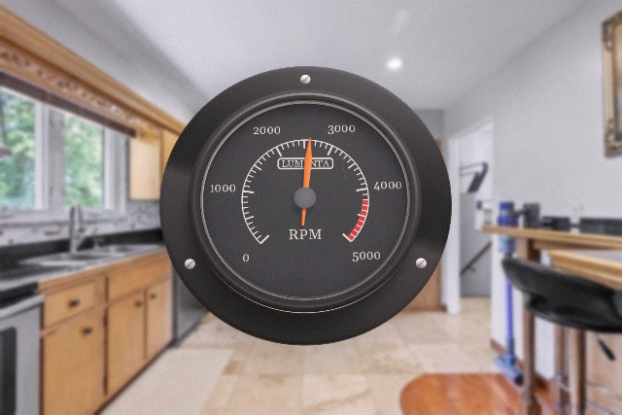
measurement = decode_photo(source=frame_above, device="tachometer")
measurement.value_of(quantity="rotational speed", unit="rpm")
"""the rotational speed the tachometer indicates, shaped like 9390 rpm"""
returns 2600 rpm
